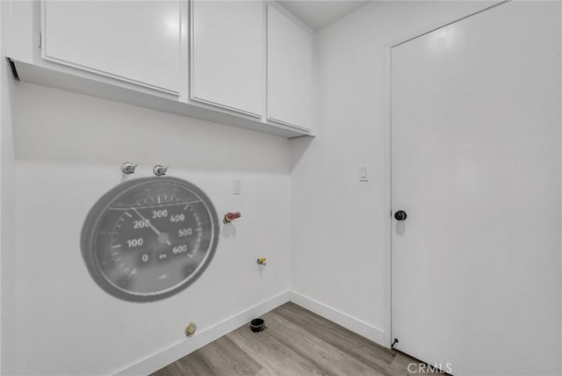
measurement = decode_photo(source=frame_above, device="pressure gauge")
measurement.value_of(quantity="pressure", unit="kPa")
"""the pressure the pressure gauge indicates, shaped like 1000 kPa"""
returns 220 kPa
